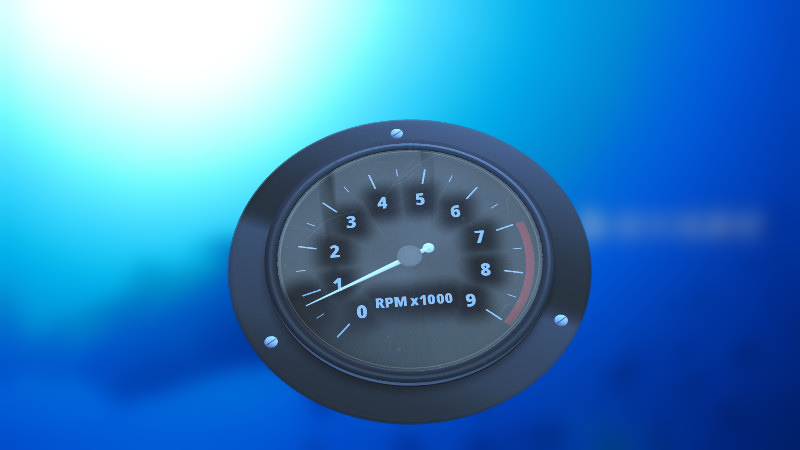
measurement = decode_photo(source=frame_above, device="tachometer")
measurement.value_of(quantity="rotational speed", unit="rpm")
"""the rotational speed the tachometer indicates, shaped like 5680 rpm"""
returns 750 rpm
